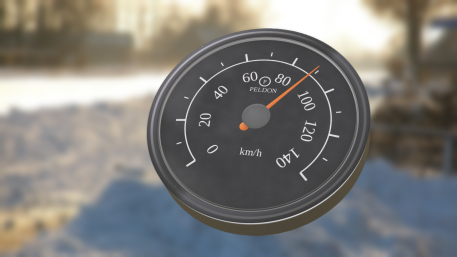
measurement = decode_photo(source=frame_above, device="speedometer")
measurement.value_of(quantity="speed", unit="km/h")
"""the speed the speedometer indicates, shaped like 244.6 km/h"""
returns 90 km/h
